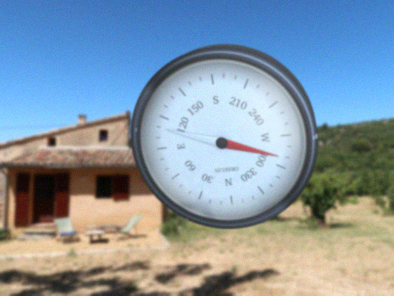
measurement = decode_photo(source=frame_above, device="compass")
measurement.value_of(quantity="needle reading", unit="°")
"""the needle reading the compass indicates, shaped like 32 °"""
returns 290 °
